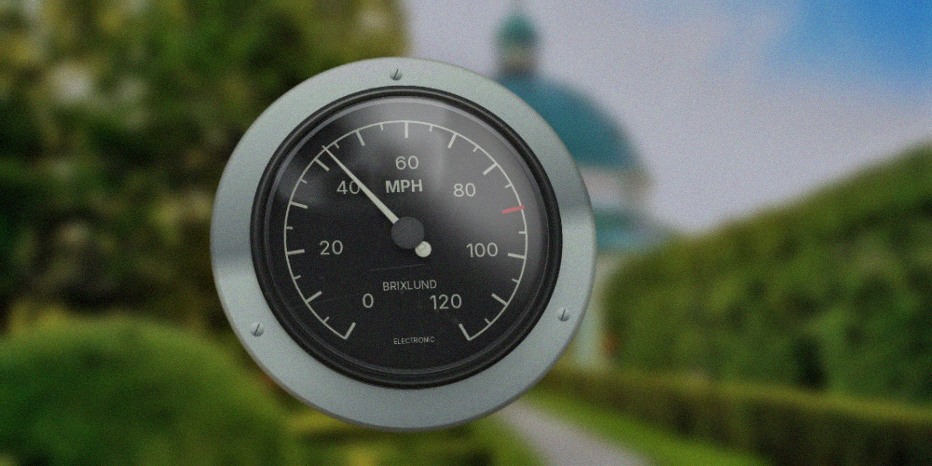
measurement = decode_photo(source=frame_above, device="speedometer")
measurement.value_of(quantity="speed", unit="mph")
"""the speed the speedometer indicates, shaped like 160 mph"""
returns 42.5 mph
